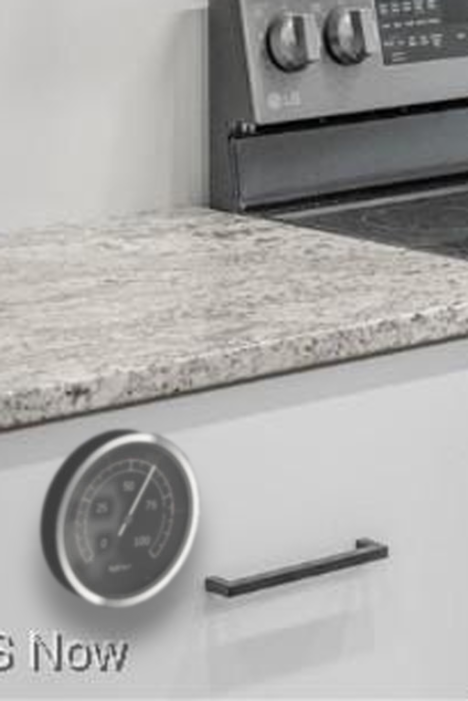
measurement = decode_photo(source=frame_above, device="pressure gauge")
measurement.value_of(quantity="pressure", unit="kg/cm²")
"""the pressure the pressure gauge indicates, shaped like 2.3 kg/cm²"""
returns 60 kg/cm²
